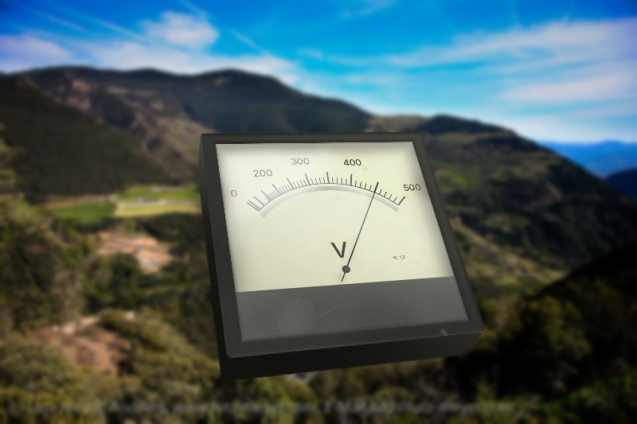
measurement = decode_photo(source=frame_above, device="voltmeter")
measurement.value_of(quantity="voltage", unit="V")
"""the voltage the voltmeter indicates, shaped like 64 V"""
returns 450 V
